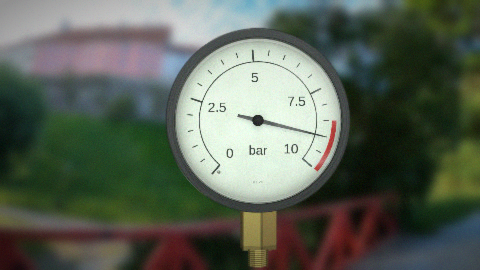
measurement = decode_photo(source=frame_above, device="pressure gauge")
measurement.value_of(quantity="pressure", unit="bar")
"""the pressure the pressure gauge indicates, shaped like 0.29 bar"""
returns 9 bar
